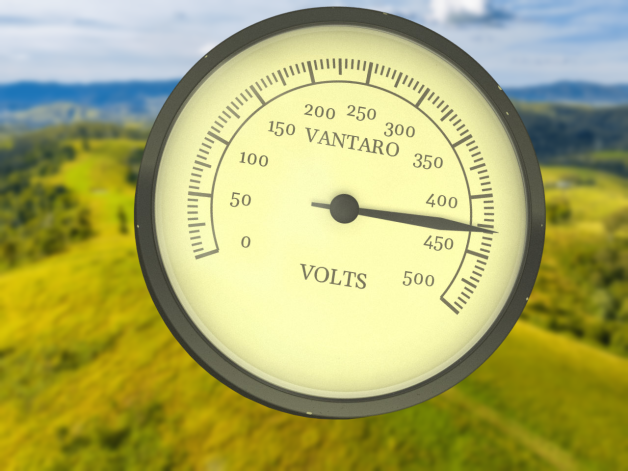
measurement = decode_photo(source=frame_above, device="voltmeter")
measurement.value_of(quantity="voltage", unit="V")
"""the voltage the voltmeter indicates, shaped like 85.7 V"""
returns 430 V
